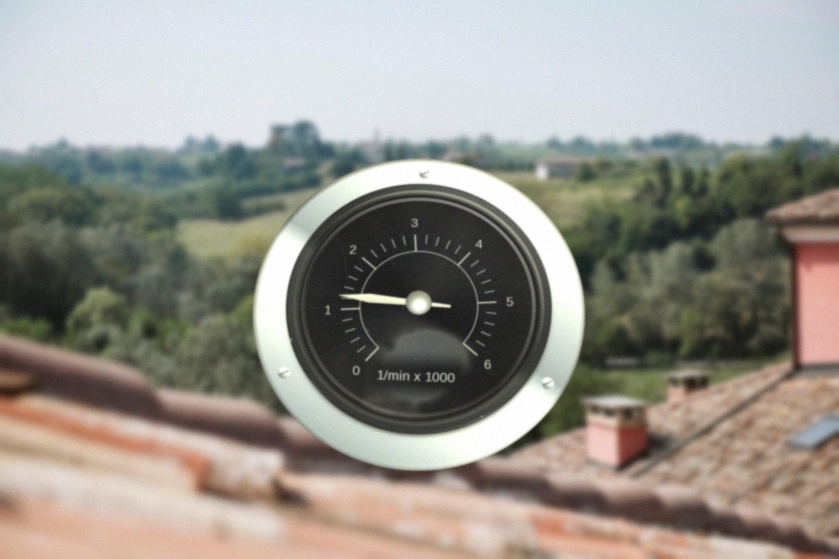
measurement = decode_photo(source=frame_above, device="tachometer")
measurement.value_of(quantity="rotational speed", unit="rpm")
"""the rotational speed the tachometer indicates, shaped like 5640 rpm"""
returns 1200 rpm
